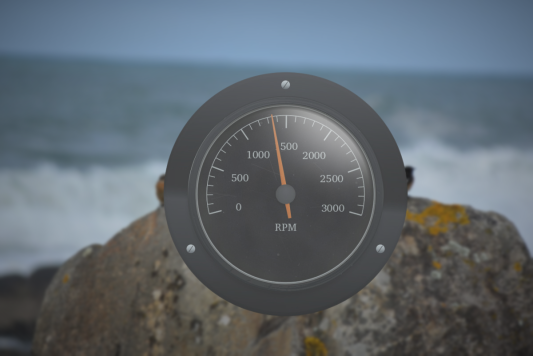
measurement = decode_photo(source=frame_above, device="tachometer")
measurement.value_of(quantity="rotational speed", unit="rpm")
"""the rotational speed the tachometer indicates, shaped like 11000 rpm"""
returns 1350 rpm
